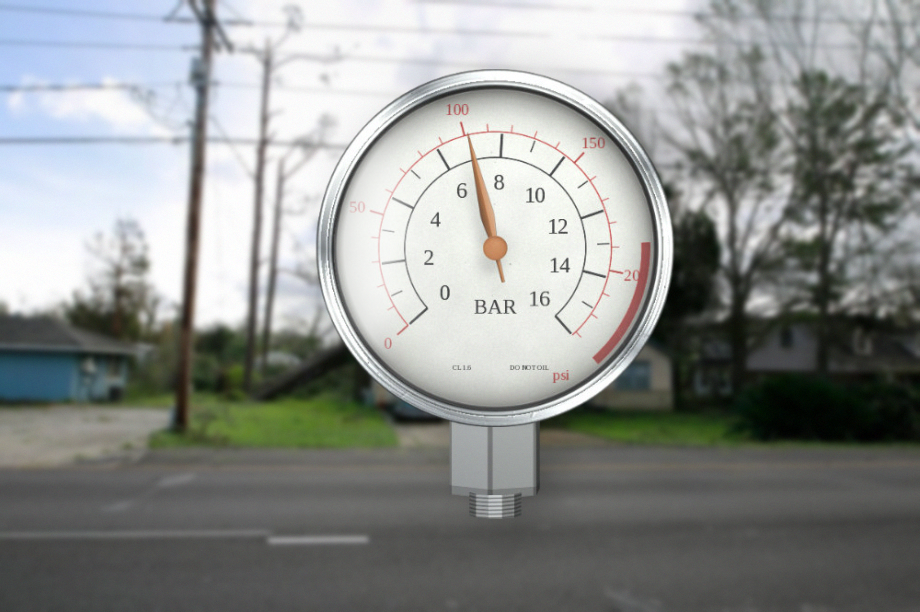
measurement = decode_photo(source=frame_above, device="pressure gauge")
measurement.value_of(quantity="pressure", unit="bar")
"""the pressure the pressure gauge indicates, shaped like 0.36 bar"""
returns 7 bar
